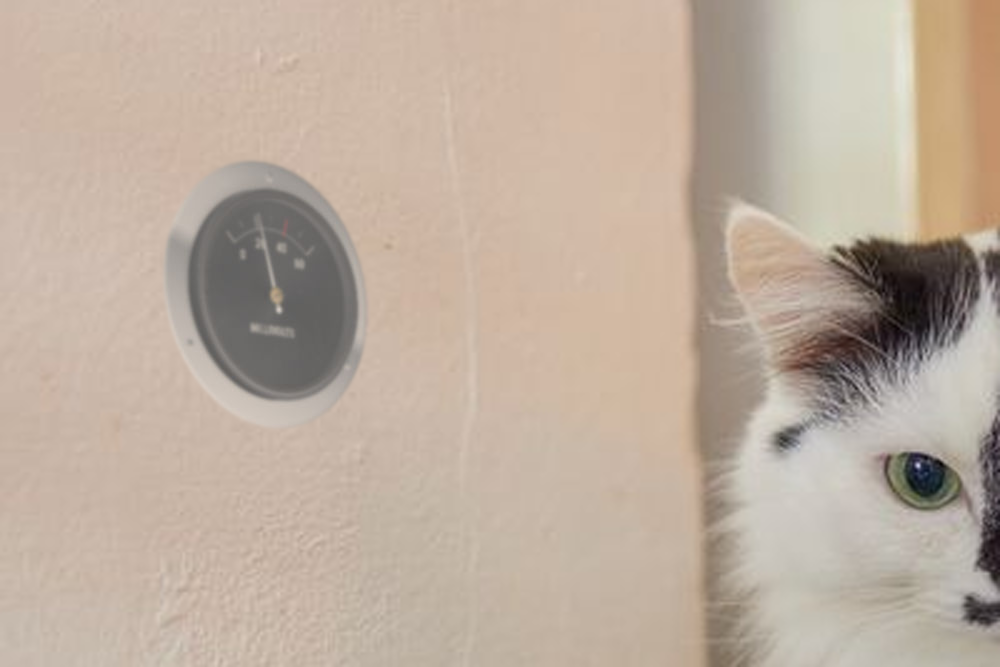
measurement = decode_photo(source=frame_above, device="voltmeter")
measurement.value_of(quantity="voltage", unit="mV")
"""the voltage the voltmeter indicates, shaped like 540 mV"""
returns 20 mV
